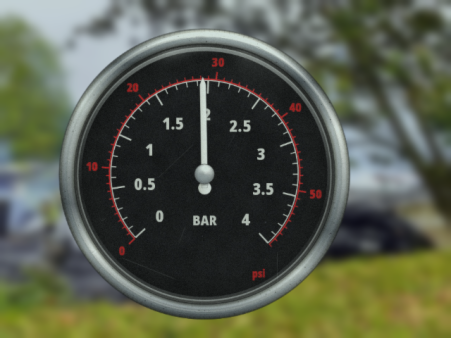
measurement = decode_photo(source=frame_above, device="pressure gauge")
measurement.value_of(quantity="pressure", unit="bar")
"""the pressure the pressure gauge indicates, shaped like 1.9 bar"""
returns 1.95 bar
